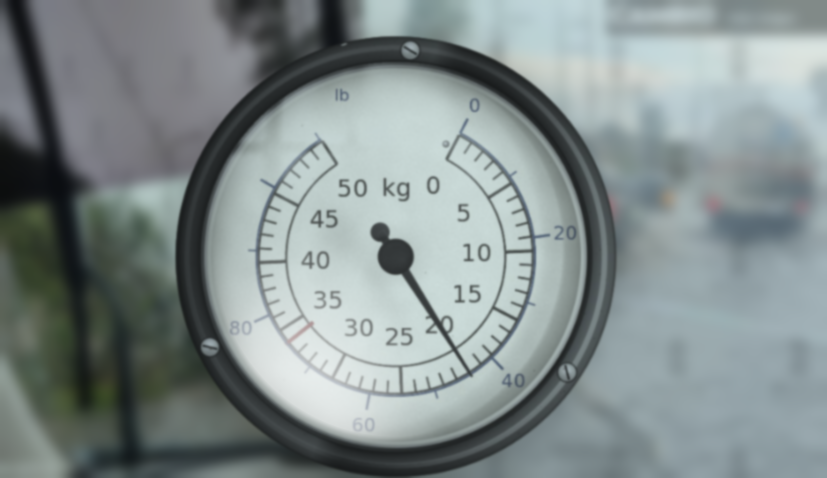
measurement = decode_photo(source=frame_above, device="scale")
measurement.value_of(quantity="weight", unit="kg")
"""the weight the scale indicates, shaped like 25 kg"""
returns 20 kg
